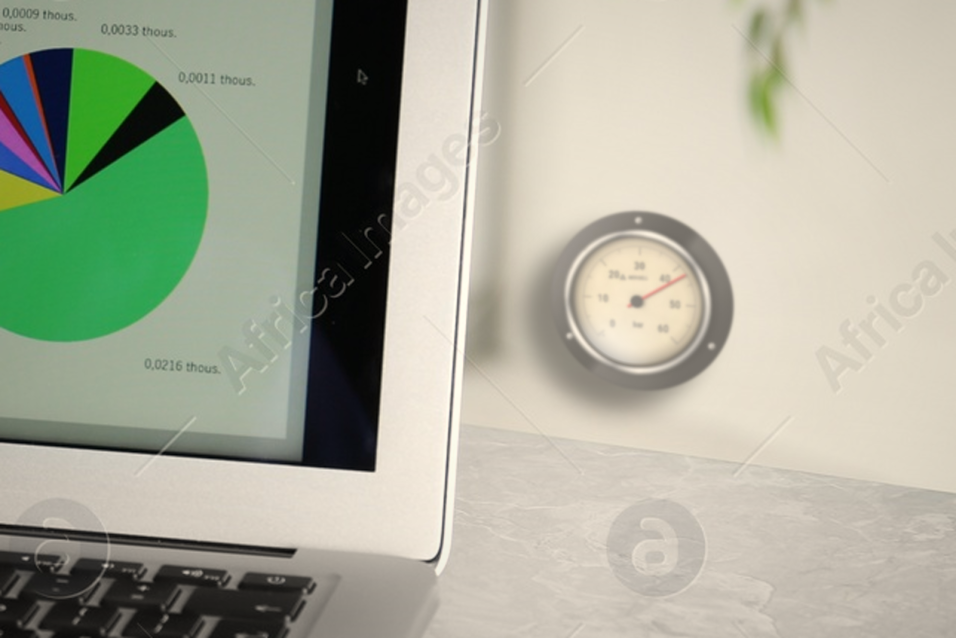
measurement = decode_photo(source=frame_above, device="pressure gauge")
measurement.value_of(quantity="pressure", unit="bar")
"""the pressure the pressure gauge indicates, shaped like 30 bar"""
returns 42.5 bar
